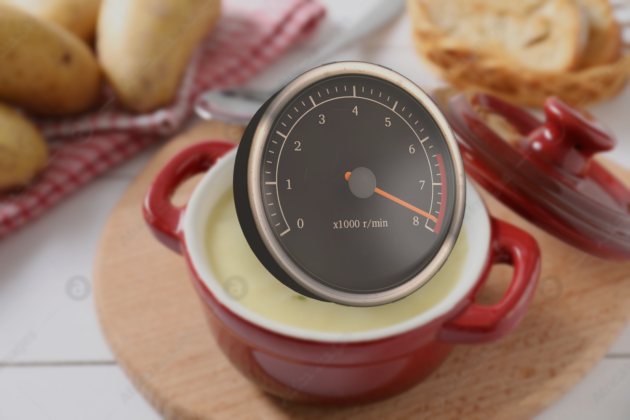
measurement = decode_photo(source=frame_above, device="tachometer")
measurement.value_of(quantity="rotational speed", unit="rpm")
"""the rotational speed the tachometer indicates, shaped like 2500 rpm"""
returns 7800 rpm
